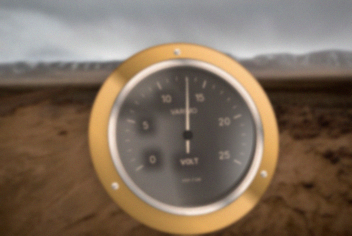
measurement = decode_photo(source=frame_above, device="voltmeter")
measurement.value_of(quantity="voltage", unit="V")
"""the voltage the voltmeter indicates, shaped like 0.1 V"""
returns 13 V
